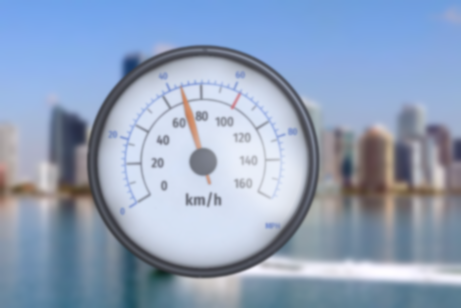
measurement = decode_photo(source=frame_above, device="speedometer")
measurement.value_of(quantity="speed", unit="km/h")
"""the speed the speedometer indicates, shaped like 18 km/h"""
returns 70 km/h
